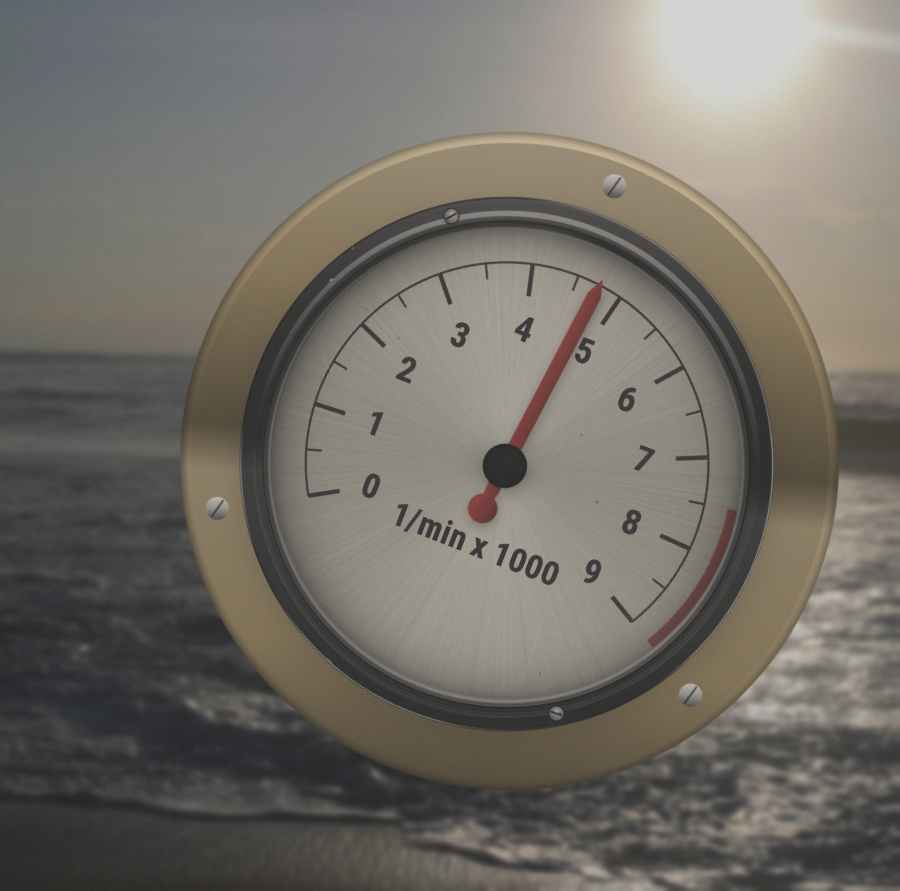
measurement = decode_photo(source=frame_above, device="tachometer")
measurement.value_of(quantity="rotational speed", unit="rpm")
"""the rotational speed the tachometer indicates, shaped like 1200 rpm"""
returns 4750 rpm
